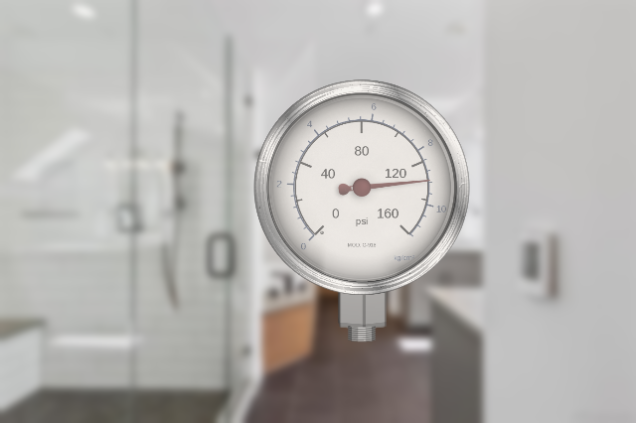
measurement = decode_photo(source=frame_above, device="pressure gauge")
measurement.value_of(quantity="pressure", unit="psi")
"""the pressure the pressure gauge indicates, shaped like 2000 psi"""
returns 130 psi
